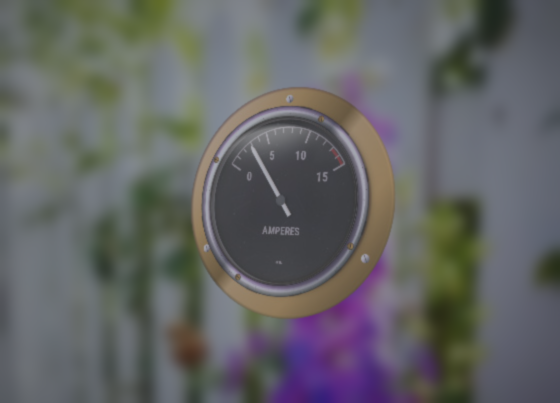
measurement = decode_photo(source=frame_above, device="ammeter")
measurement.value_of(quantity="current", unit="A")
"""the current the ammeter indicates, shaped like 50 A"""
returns 3 A
